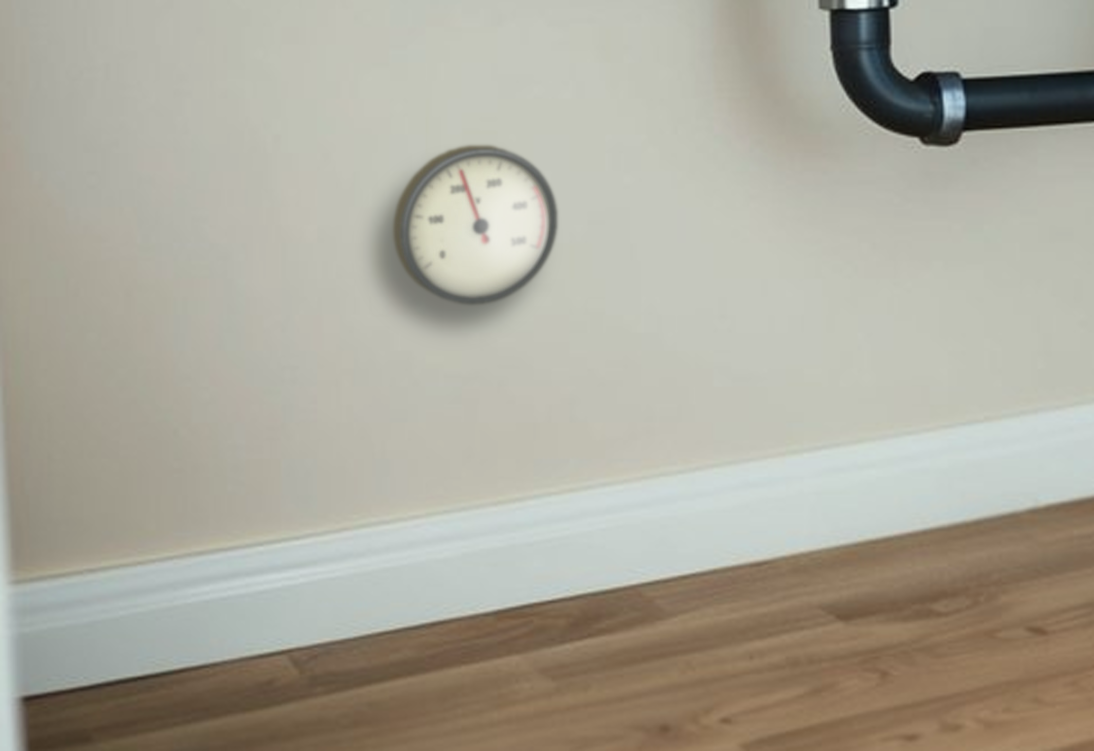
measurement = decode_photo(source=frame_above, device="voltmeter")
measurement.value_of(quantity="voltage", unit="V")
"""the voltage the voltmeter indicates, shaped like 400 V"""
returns 220 V
